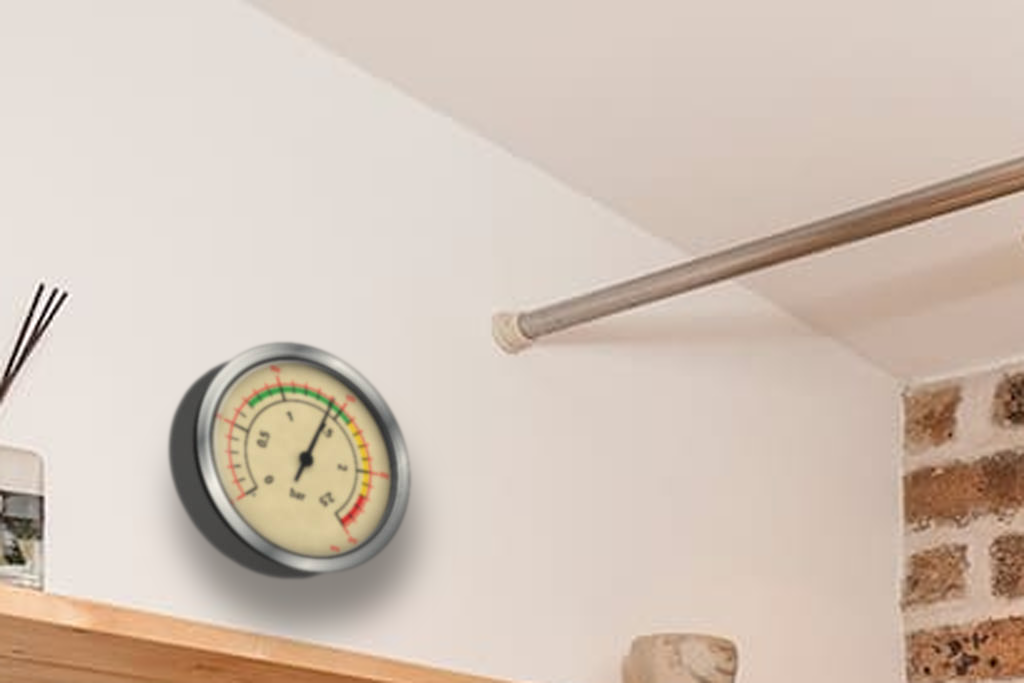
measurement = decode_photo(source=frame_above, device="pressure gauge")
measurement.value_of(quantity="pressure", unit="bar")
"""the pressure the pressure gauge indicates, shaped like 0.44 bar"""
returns 1.4 bar
